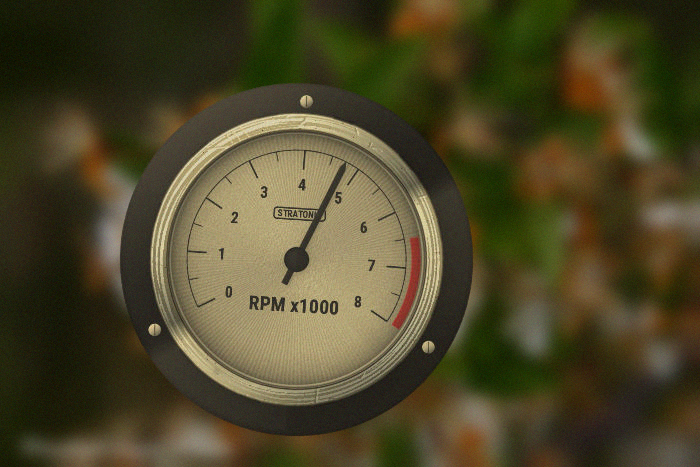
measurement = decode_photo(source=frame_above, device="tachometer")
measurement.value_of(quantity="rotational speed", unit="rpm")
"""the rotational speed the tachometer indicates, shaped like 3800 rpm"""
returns 4750 rpm
